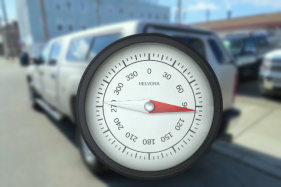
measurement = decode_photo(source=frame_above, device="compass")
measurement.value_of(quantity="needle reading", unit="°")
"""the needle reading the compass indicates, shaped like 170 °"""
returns 95 °
